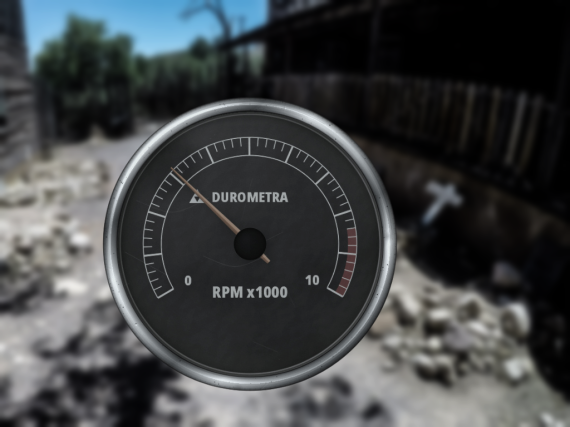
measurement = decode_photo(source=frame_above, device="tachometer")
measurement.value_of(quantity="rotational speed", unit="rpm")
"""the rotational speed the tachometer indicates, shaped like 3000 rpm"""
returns 3100 rpm
